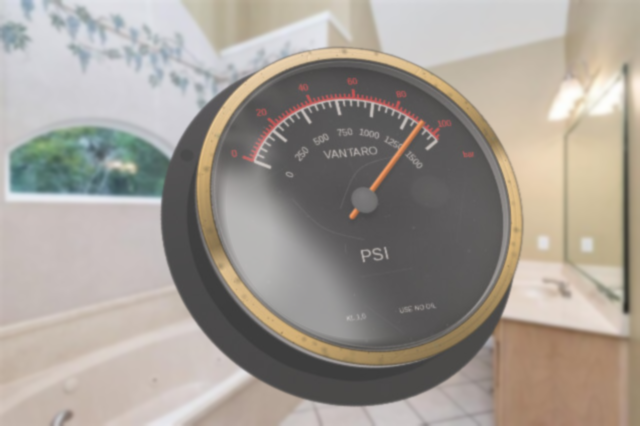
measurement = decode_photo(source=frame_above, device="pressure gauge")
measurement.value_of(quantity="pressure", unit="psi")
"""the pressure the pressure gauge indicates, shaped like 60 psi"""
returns 1350 psi
